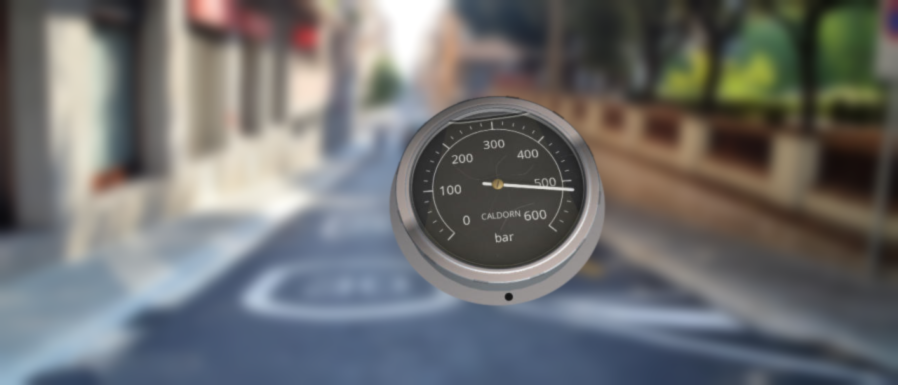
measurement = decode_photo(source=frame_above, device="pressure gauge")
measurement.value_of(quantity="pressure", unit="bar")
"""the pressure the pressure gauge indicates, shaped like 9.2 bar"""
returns 520 bar
